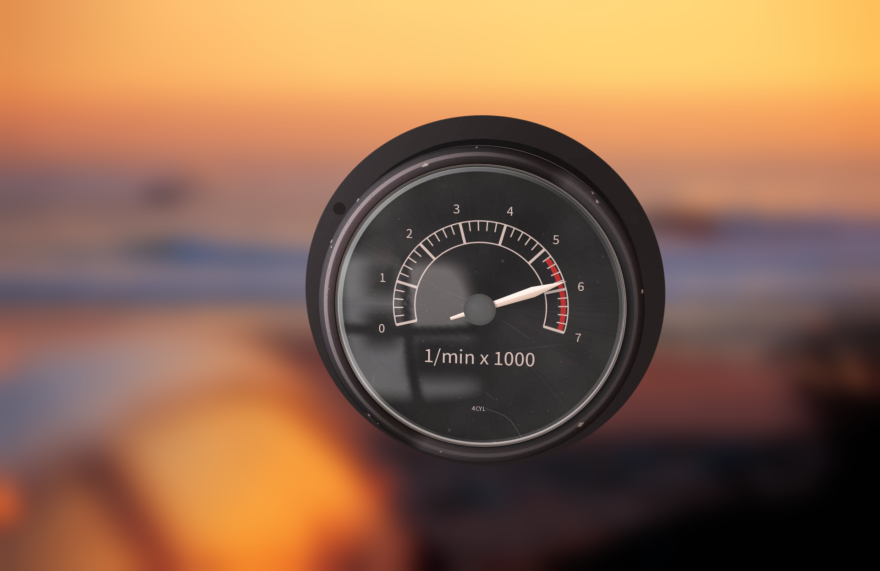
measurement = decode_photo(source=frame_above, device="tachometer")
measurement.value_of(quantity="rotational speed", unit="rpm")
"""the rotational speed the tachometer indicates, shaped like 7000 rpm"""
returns 5800 rpm
